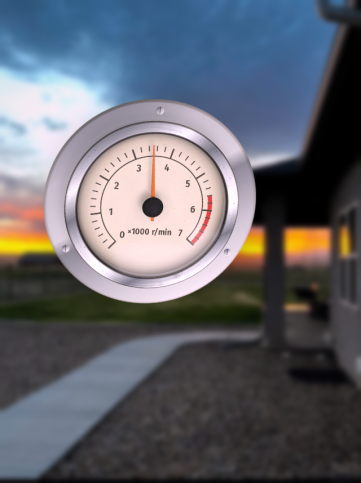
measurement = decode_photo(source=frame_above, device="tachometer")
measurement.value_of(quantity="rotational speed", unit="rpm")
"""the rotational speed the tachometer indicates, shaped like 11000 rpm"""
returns 3500 rpm
